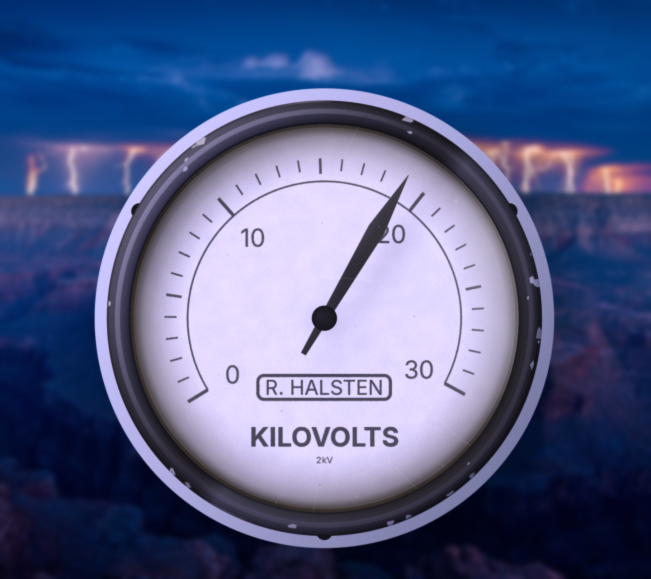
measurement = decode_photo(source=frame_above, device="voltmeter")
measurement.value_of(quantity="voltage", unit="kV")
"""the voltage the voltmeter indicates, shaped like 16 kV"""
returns 19 kV
